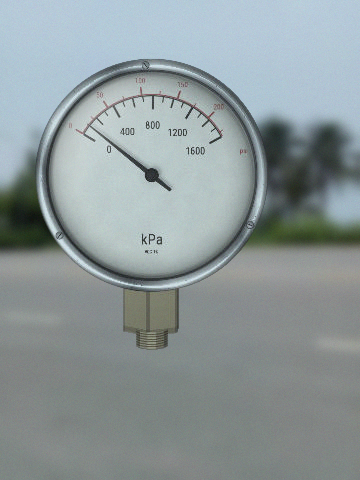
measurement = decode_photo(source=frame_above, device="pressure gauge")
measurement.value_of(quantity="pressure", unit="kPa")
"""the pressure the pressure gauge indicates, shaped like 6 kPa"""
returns 100 kPa
